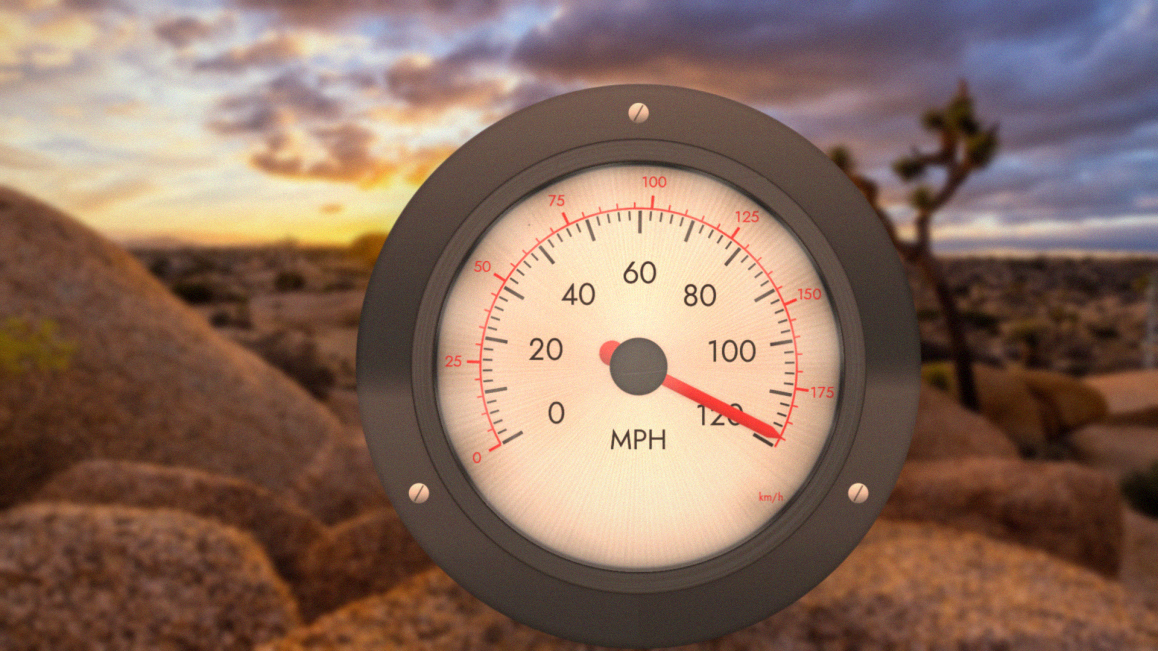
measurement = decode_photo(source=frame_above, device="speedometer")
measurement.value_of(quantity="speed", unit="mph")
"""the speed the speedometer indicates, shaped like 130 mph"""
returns 118 mph
